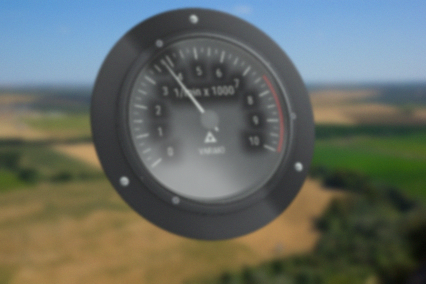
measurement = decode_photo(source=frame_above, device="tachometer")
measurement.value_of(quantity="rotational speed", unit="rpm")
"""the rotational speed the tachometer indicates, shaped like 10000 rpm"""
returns 3750 rpm
